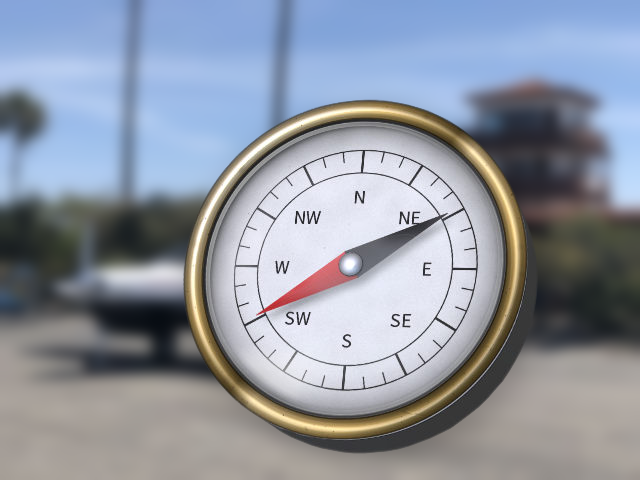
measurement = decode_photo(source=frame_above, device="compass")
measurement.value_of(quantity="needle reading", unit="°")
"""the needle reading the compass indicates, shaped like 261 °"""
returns 240 °
